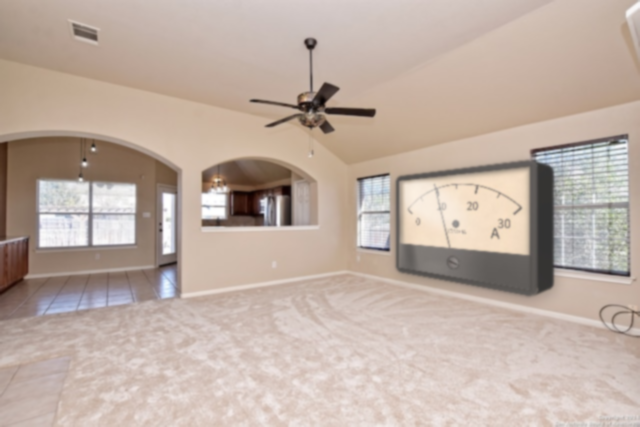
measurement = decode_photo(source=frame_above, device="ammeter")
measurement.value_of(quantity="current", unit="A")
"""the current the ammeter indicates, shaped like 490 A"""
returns 10 A
